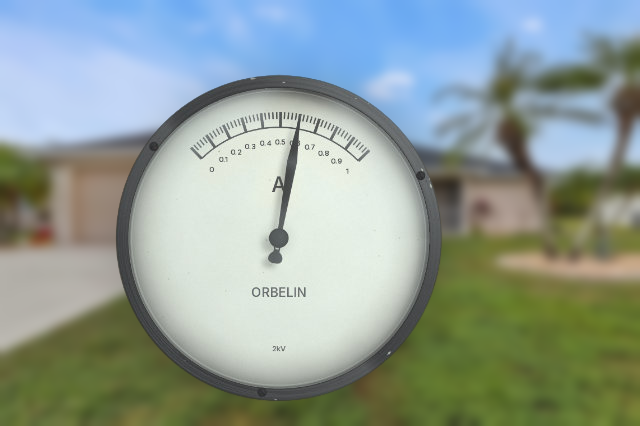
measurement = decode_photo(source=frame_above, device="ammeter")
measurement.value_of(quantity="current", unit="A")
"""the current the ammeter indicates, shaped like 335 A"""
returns 0.6 A
